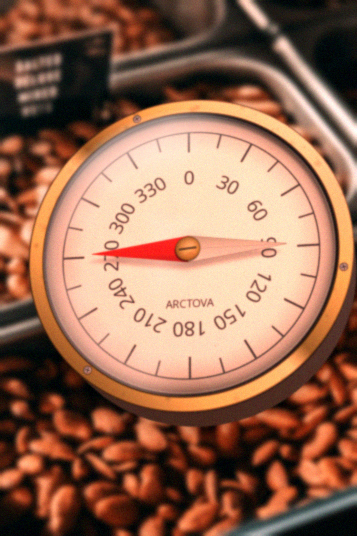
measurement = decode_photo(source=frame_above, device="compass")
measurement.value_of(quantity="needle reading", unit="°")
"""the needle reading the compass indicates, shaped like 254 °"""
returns 270 °
